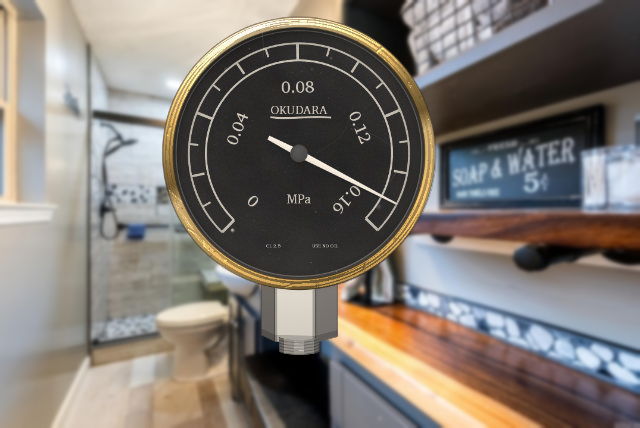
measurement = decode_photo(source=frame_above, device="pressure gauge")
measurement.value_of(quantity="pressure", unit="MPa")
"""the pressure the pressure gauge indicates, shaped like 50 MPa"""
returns 0.15 MPa
